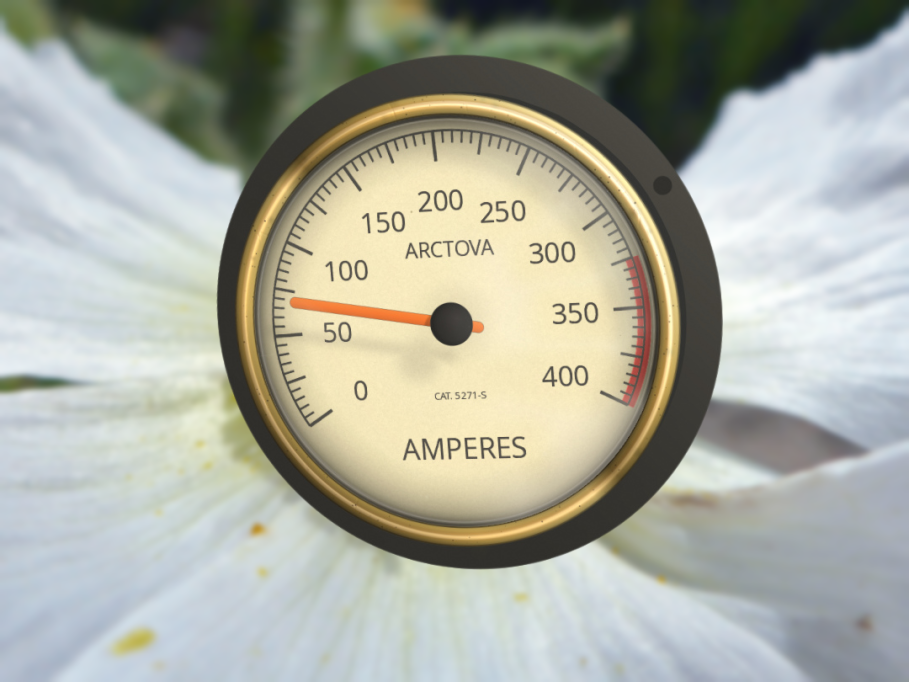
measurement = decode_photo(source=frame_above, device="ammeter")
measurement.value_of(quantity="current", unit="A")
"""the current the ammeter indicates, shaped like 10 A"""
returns 70 A
